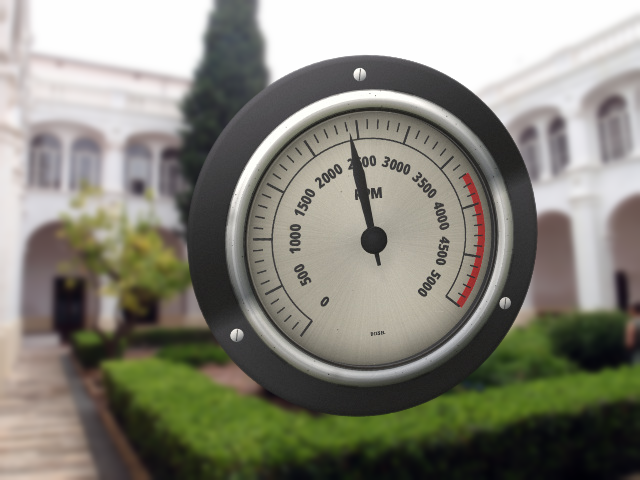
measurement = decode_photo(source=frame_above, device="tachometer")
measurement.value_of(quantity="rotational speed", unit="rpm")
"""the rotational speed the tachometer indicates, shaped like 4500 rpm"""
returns 2400 rpm
